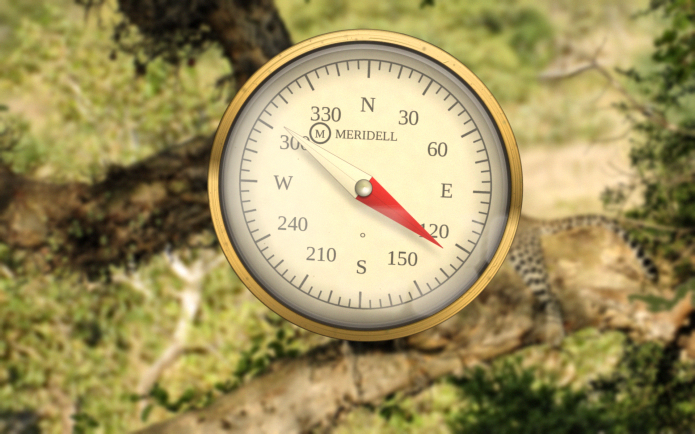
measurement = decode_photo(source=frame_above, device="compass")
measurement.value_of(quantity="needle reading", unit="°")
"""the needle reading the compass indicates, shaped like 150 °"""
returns 125 °
